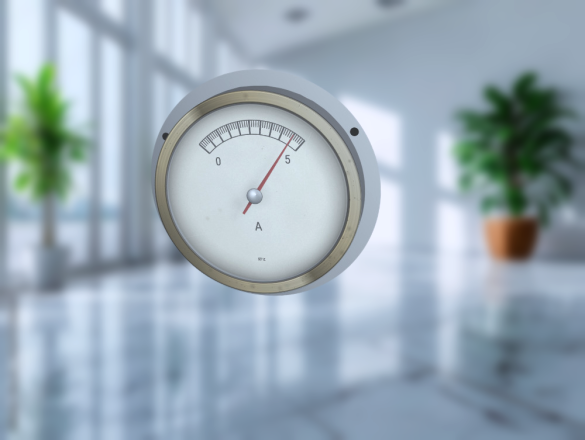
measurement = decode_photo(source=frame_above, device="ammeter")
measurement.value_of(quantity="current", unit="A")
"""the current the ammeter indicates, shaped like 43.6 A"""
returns 4.5 A
